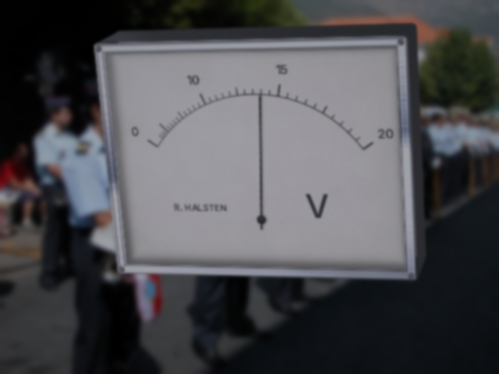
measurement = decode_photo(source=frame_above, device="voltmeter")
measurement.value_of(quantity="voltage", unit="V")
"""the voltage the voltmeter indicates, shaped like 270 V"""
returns 14 V
